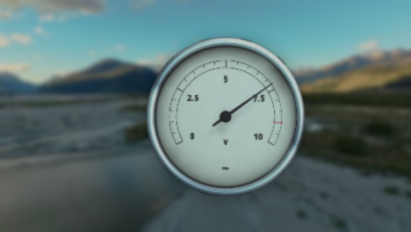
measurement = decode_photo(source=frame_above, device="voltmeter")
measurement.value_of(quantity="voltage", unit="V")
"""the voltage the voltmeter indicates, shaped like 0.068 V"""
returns 7.25 V
